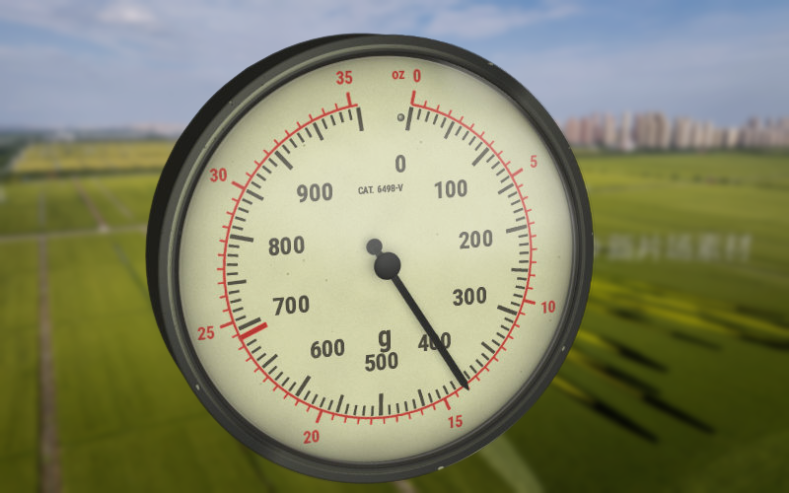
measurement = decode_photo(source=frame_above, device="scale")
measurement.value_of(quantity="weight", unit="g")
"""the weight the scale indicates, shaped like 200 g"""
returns 400 g
